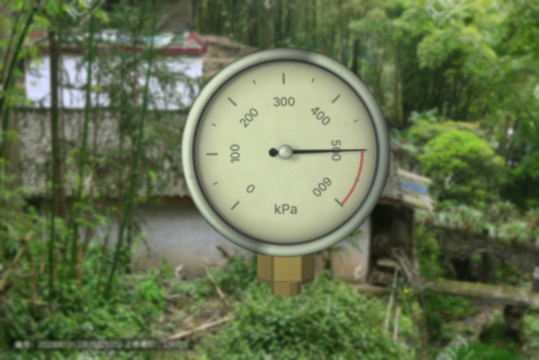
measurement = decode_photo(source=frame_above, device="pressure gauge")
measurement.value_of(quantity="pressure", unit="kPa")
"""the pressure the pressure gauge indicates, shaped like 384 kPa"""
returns 500 kPa
